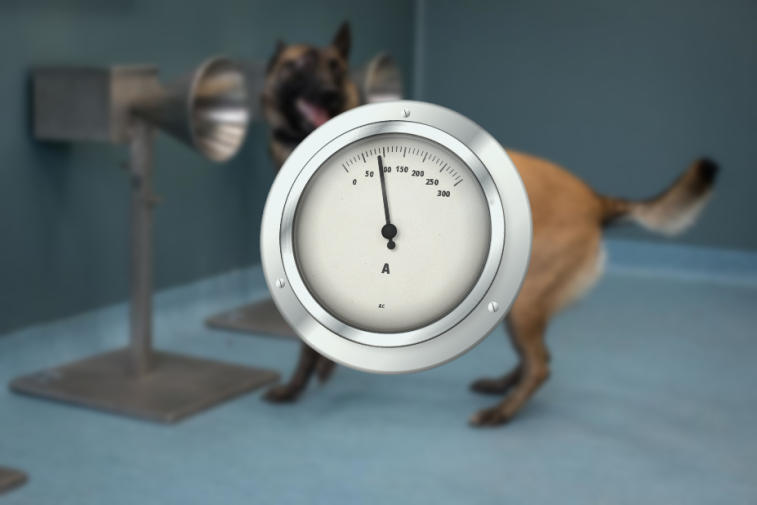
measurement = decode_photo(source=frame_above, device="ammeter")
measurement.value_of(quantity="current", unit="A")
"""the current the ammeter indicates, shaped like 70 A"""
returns 90 A
